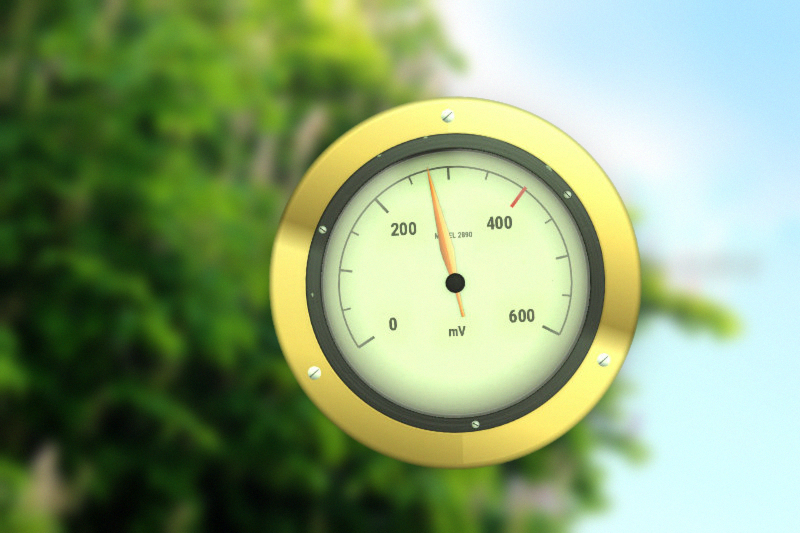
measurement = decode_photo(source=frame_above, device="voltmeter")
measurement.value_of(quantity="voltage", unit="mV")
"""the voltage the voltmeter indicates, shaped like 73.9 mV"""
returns 275 mV
